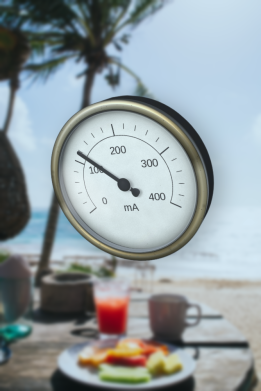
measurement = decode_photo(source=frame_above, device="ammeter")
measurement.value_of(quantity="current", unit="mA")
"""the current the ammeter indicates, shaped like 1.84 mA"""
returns 120 mA
